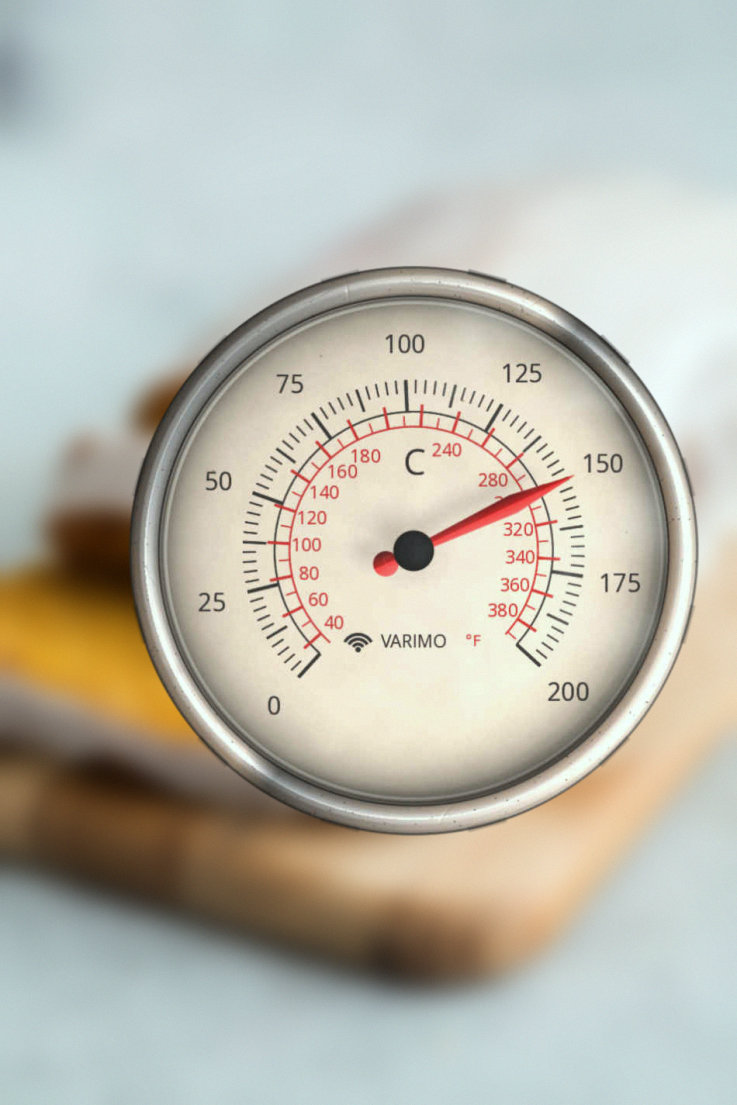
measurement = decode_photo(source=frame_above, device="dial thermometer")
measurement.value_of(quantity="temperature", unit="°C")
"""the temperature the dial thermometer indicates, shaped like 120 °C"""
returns 150 °C
